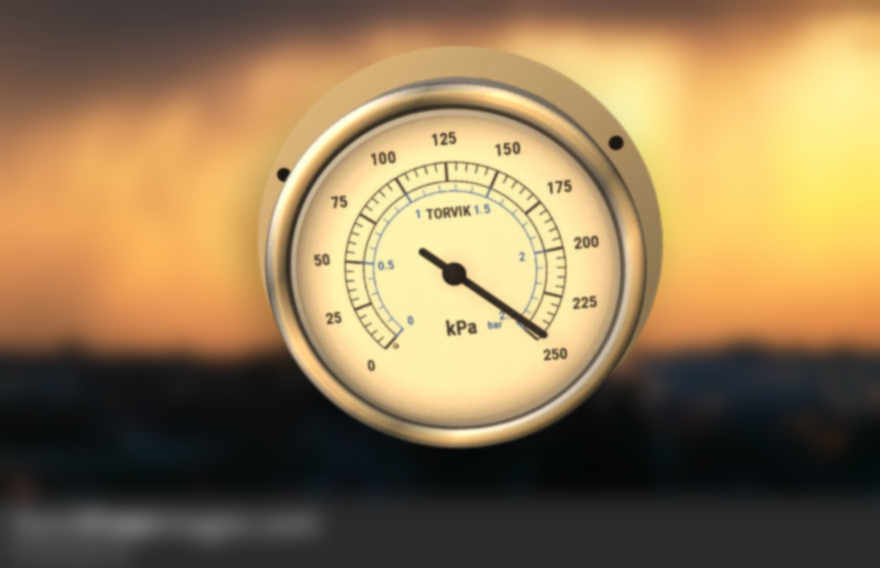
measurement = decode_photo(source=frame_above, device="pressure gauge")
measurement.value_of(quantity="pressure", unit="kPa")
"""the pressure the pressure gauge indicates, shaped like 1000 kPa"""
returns 245 kPa
